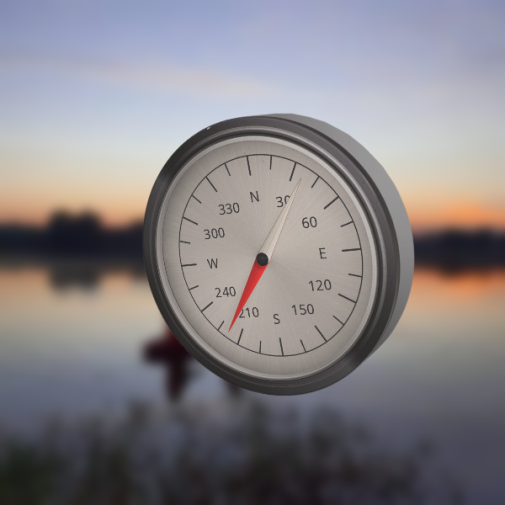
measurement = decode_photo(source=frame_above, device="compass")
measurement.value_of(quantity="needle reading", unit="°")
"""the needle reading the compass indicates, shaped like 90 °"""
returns 217.5 °
